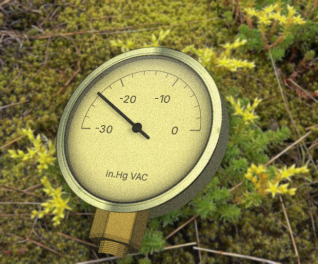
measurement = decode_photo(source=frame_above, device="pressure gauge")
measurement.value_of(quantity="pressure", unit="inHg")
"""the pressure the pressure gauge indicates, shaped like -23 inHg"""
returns -24 inHg
